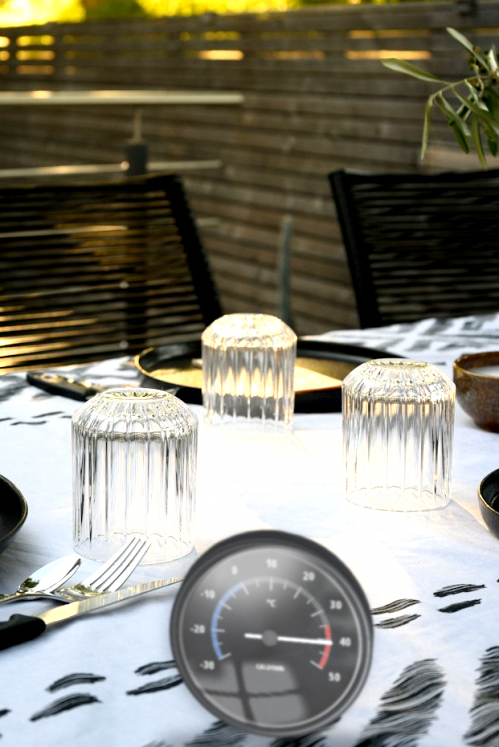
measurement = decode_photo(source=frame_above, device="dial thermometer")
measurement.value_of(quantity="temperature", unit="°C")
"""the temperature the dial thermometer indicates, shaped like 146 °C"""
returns 40 °C
